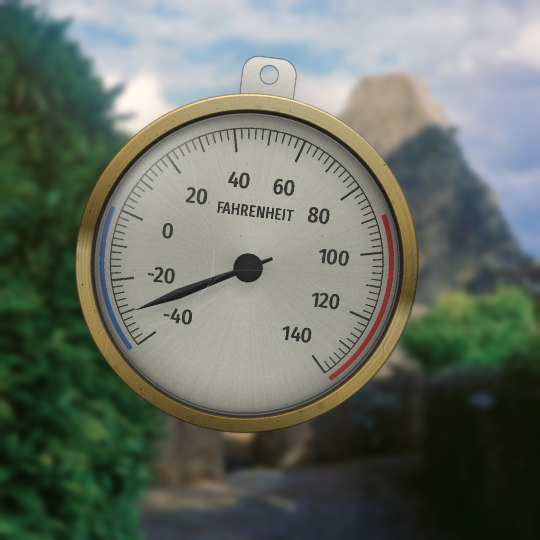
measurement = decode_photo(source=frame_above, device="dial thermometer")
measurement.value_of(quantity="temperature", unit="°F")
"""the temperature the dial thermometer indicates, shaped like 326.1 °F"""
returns -30 °F
